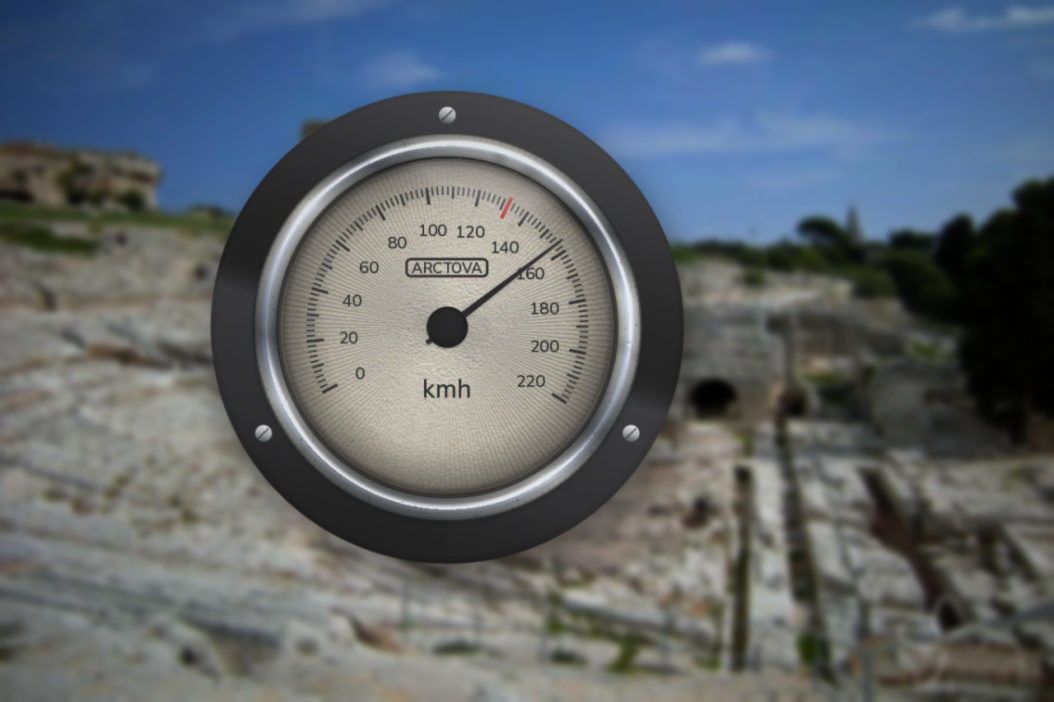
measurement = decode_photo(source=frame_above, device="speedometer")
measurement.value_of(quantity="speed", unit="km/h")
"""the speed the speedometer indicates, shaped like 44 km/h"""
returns 156 km/h
